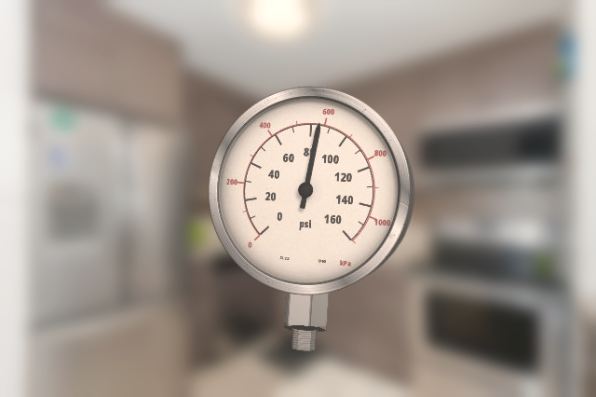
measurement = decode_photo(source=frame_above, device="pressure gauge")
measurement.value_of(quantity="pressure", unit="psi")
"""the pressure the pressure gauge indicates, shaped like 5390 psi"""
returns 85 psi
